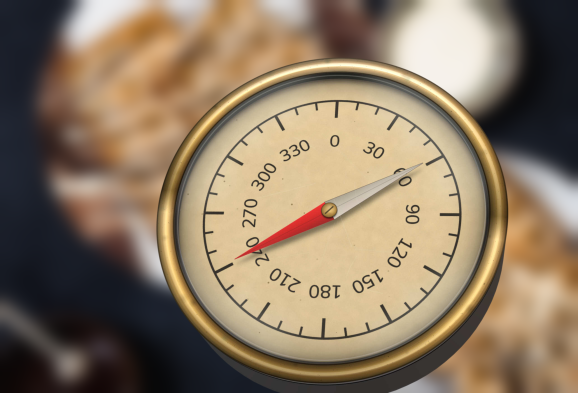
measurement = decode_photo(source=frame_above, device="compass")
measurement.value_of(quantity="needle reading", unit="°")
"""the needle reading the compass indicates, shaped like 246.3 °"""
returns 240 °
